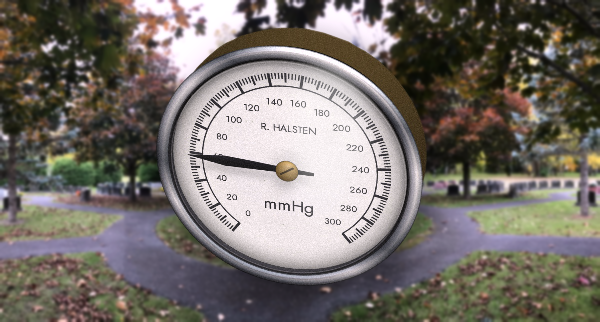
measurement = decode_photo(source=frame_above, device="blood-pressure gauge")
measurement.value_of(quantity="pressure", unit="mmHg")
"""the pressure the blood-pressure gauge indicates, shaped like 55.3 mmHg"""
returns 60 mmHg
